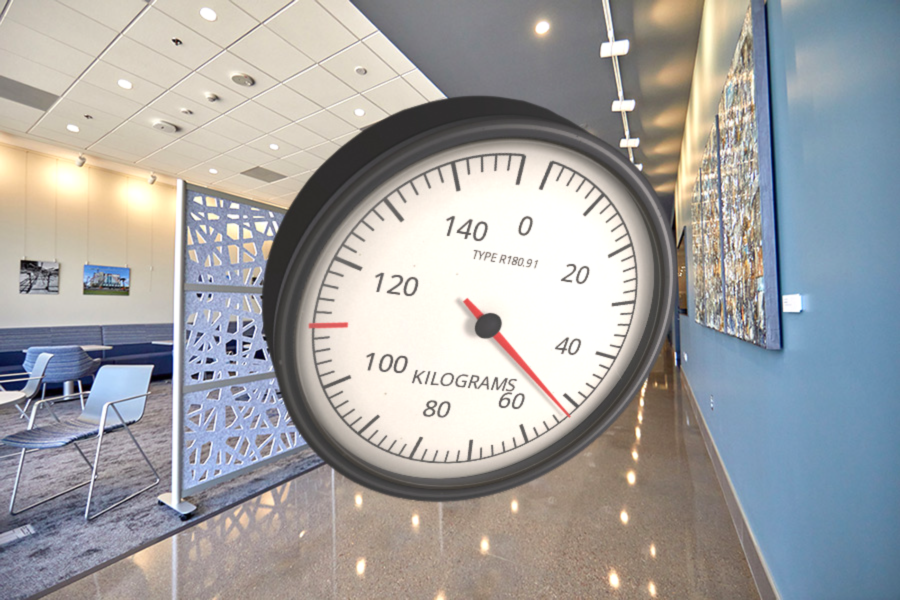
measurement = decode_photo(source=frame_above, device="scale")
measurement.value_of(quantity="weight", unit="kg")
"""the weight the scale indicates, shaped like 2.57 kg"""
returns 52 kg
